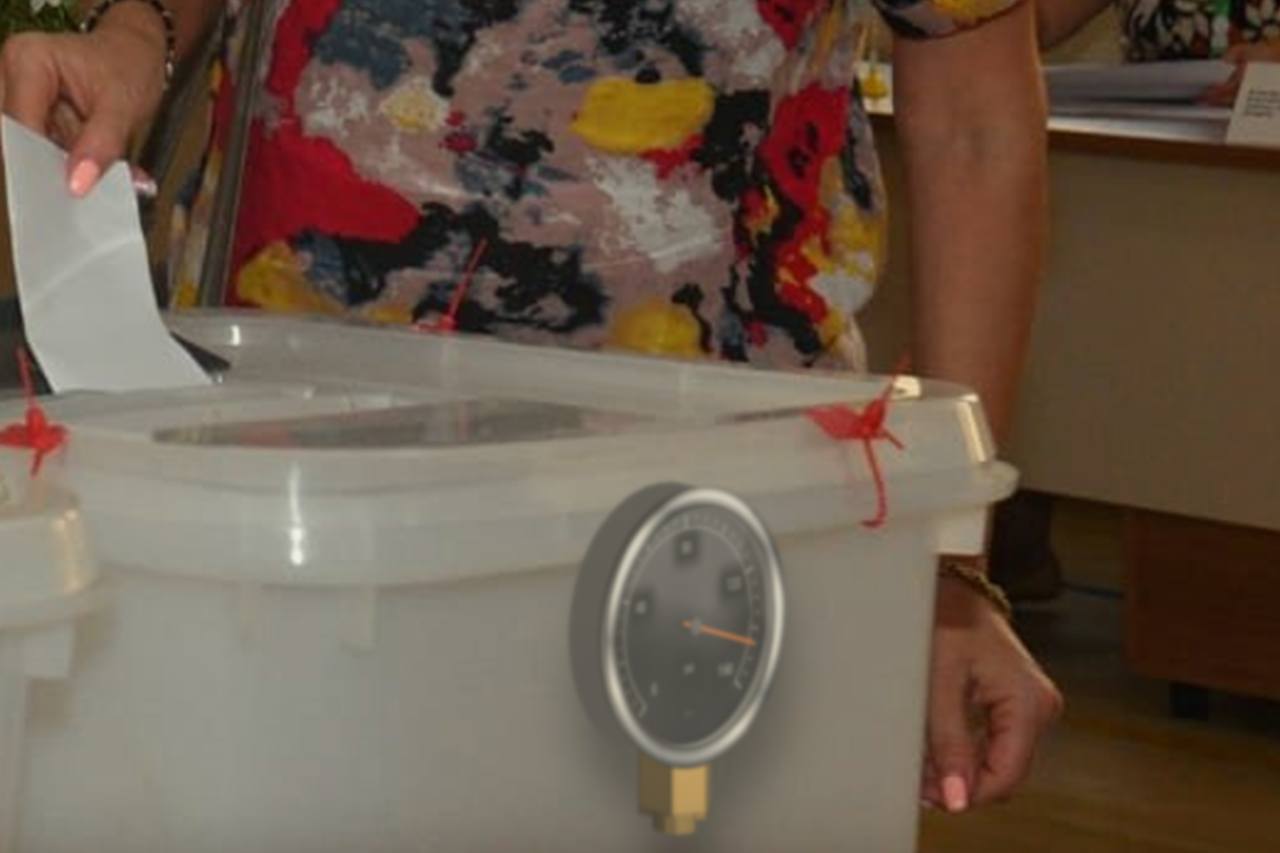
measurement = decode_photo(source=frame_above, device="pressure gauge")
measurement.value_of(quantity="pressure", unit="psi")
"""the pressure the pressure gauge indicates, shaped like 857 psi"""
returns 145 psi
